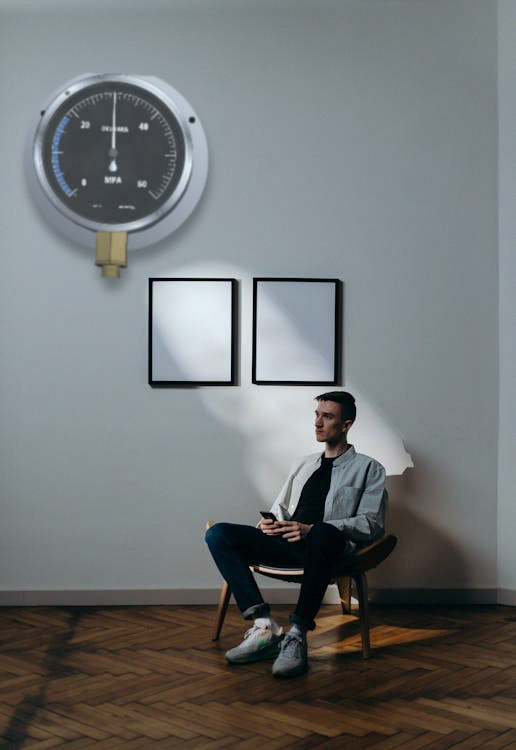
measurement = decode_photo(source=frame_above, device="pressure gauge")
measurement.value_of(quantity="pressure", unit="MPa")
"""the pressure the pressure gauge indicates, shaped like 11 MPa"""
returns 30 MPa
